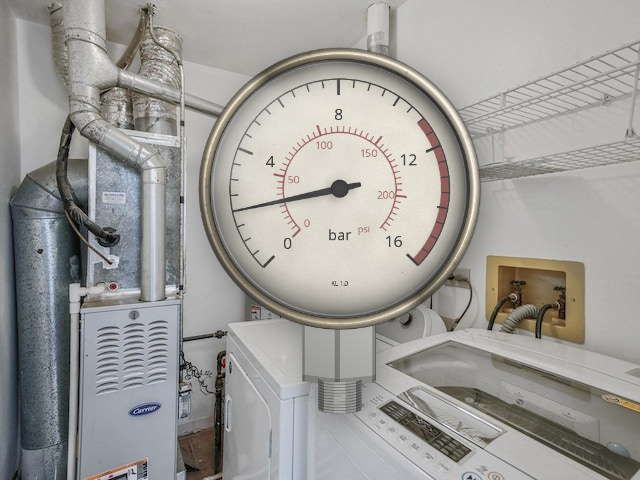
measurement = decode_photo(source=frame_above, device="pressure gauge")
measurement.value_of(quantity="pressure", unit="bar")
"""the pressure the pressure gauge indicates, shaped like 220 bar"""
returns 2 bar
